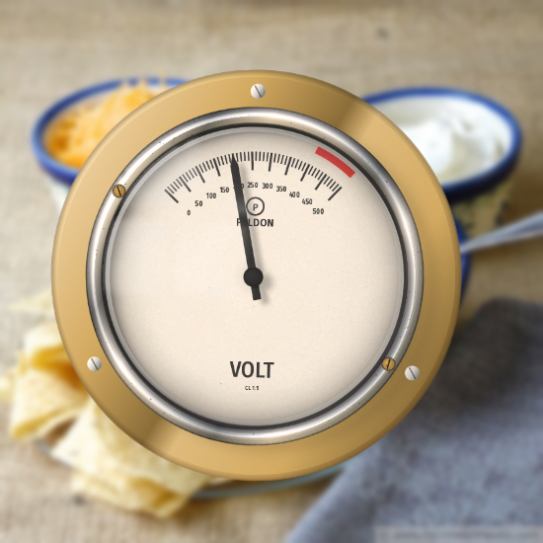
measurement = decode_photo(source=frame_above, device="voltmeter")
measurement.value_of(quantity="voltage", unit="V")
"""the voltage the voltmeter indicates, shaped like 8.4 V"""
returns 200 V
